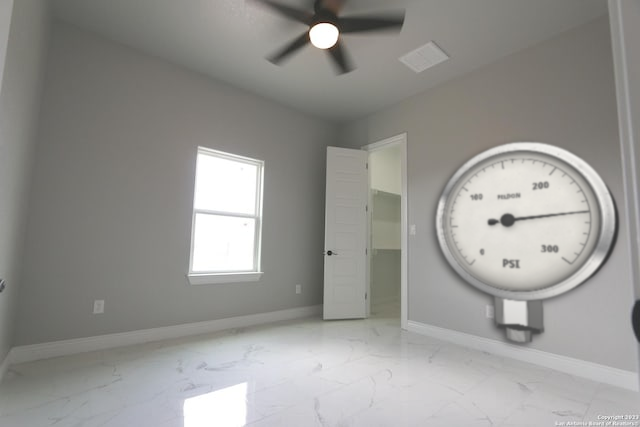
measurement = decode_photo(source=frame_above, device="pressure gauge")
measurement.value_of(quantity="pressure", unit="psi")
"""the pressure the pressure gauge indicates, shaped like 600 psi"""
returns 250 psi
